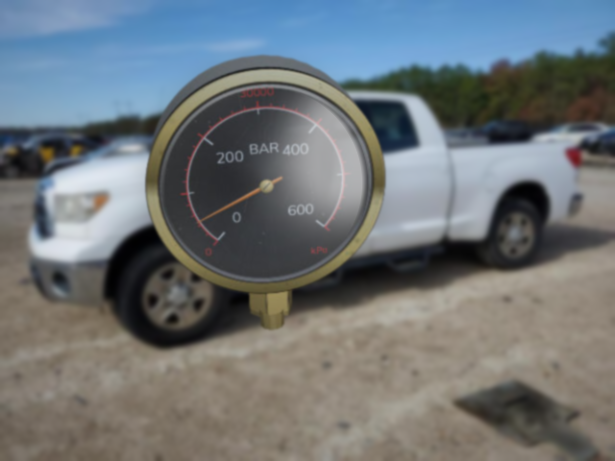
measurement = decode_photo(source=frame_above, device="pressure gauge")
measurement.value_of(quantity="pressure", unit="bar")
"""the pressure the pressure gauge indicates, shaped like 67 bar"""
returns 50 bar
